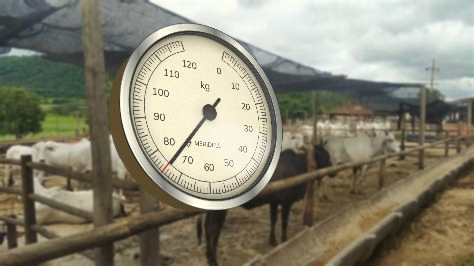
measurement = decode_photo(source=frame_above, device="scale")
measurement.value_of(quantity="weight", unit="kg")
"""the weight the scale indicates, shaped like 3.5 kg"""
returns 75 kg
